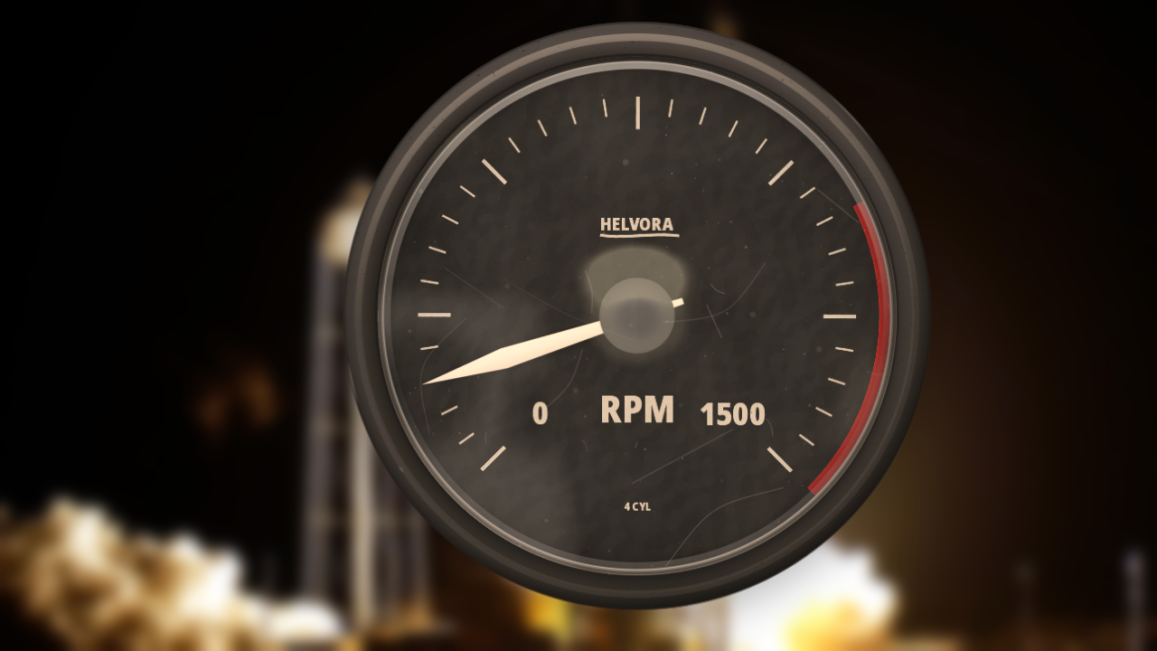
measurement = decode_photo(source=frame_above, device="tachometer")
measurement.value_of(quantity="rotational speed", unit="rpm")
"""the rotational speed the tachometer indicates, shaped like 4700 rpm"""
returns 150 rpm
